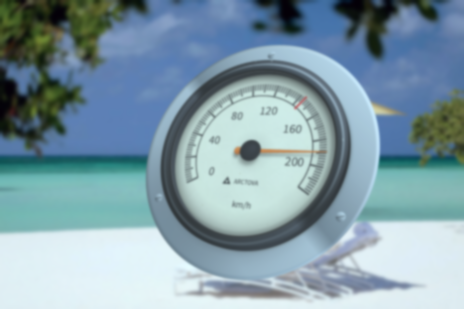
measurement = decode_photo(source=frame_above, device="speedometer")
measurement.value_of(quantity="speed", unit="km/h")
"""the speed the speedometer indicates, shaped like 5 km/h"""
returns 190 km/h
